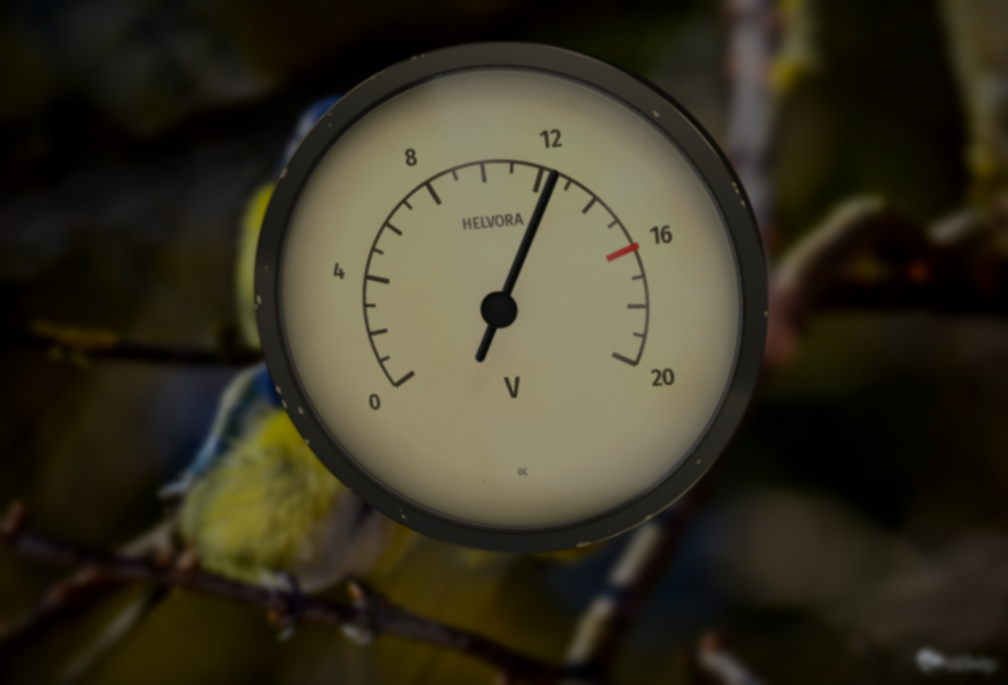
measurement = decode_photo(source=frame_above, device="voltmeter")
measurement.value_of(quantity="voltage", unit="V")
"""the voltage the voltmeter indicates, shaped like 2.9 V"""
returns 12.5 V
